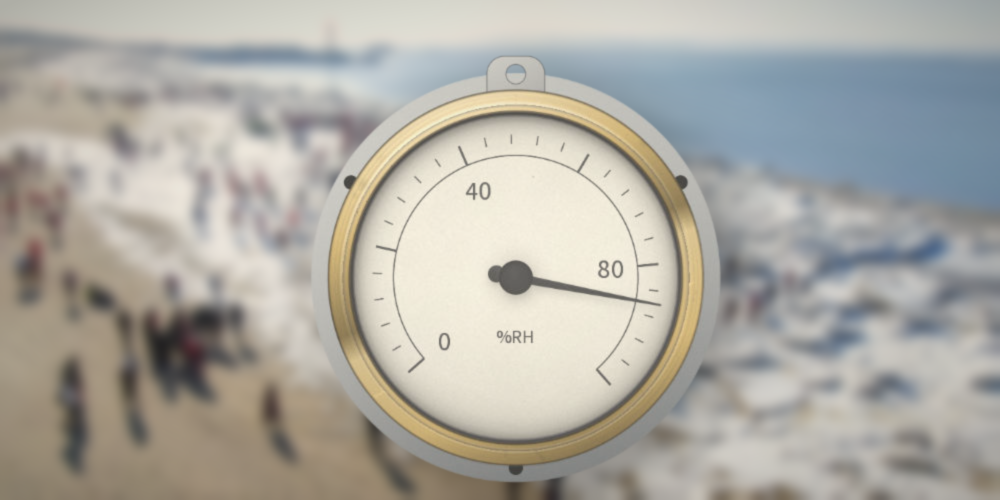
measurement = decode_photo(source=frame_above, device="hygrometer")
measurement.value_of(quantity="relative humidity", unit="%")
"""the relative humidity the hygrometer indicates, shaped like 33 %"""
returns 86 %
